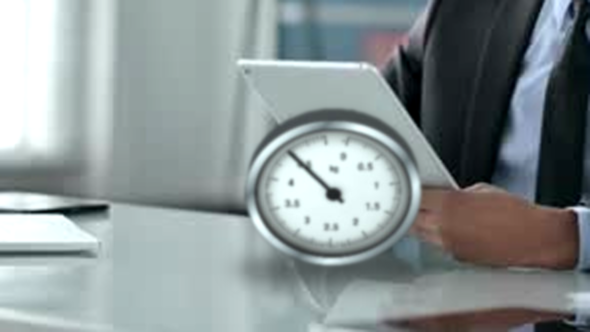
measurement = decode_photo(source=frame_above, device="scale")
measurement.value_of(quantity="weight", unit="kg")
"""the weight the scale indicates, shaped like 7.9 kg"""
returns 4.5 kg
